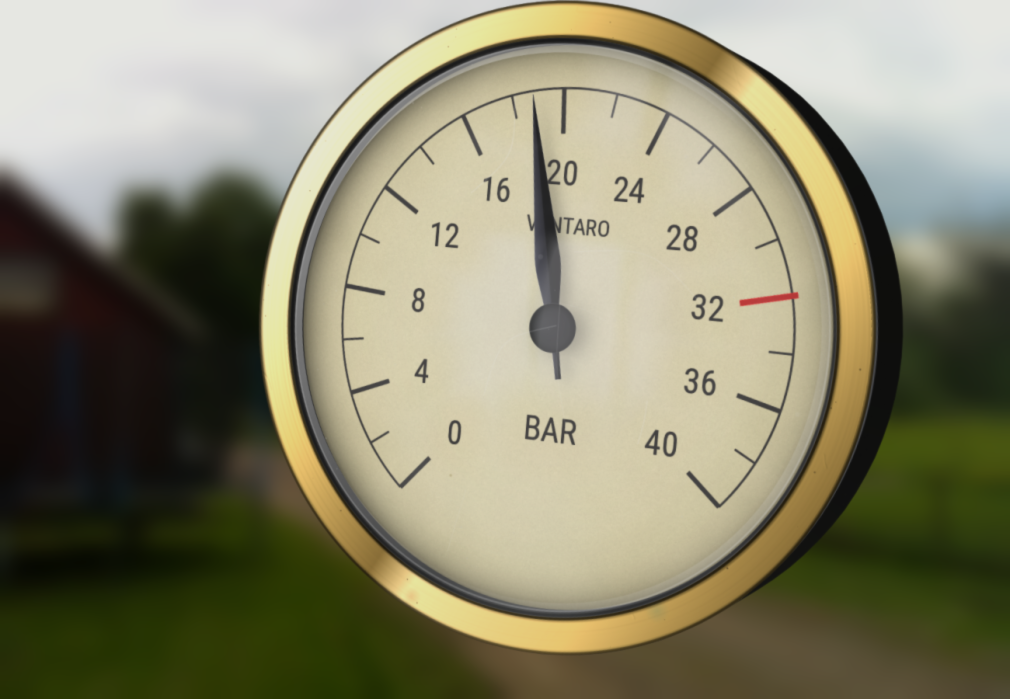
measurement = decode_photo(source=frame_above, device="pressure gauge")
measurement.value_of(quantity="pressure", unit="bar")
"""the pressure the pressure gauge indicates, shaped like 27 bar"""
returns 19 bar
